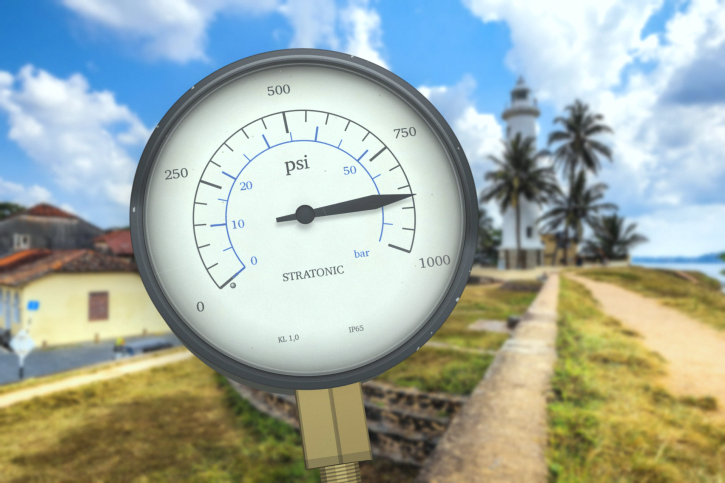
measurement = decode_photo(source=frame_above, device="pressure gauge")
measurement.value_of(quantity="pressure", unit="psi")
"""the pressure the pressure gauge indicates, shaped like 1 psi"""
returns 875 psi
